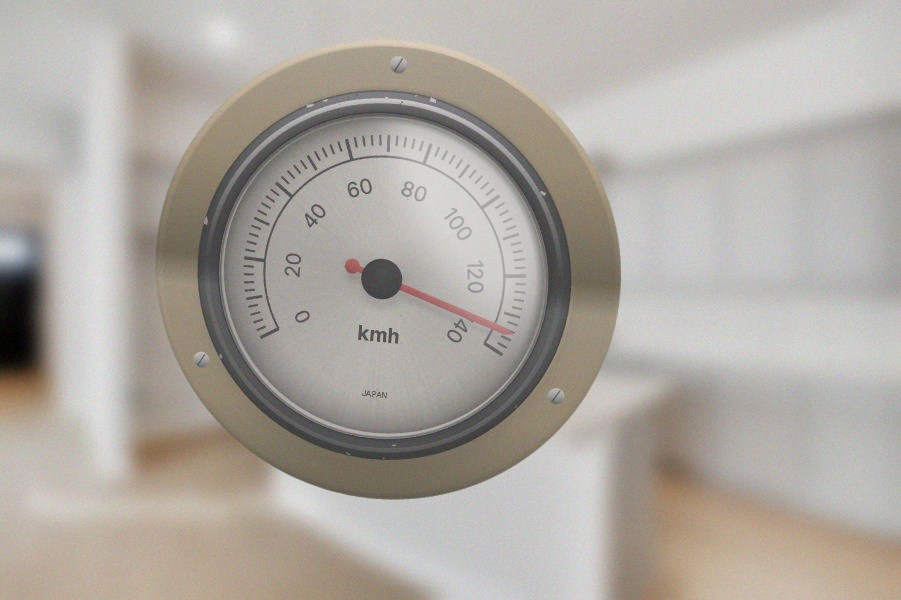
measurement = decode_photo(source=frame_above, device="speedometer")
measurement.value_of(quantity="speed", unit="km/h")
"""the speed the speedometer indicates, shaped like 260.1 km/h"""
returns 134 km/h
